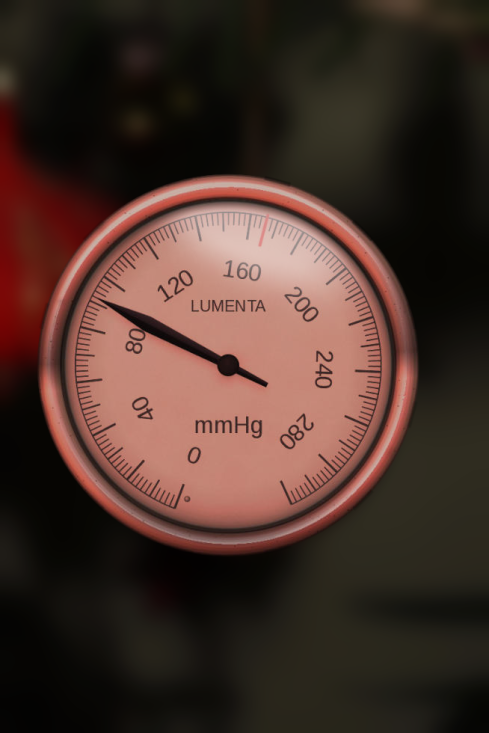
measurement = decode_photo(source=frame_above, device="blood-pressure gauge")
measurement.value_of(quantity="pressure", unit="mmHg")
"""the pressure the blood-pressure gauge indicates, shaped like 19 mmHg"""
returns 92 mmHg
